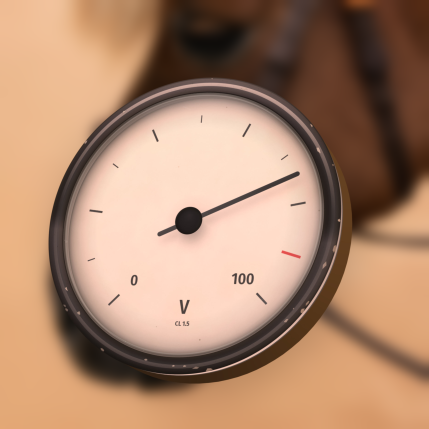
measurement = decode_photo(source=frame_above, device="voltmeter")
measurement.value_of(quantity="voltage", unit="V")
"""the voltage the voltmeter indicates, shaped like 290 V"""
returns 75 V
